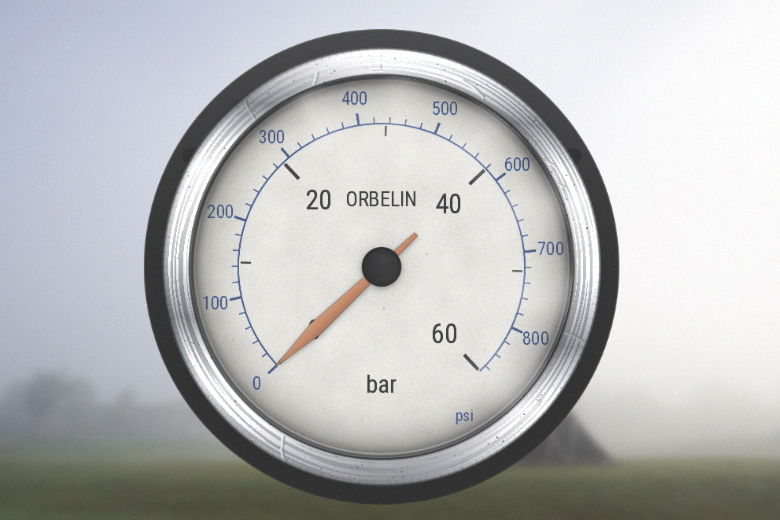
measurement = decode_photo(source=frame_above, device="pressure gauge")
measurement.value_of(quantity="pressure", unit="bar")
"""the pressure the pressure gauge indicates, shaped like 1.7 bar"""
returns 0 bar
